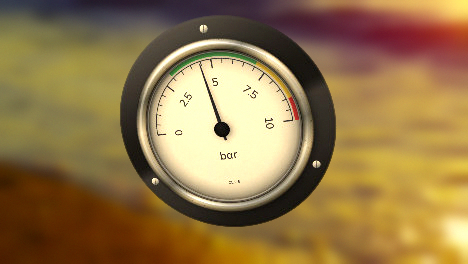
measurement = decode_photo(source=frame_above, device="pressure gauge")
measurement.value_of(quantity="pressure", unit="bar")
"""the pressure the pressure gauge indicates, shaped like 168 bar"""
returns 4.5 bar
